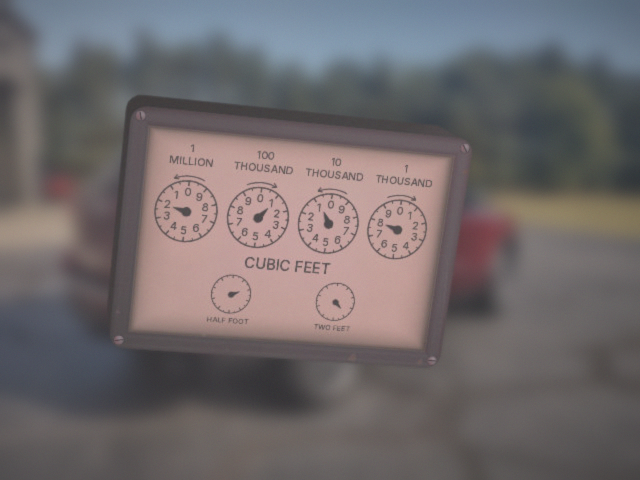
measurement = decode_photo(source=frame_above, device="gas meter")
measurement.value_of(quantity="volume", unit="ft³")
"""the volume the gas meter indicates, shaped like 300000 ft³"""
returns 210800 ft³
